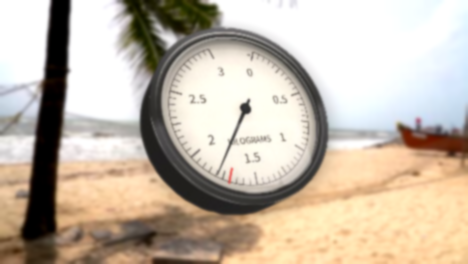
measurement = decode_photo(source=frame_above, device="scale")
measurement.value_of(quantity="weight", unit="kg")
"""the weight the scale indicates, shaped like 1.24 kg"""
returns 1.8 kg
